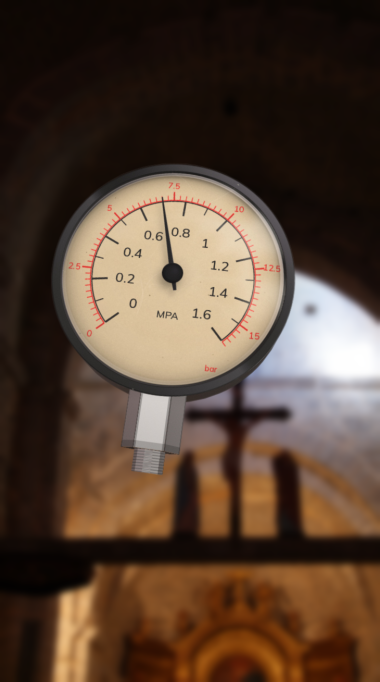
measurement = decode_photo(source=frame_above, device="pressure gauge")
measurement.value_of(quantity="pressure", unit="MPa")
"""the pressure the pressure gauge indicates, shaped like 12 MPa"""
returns 0.7 MPa
